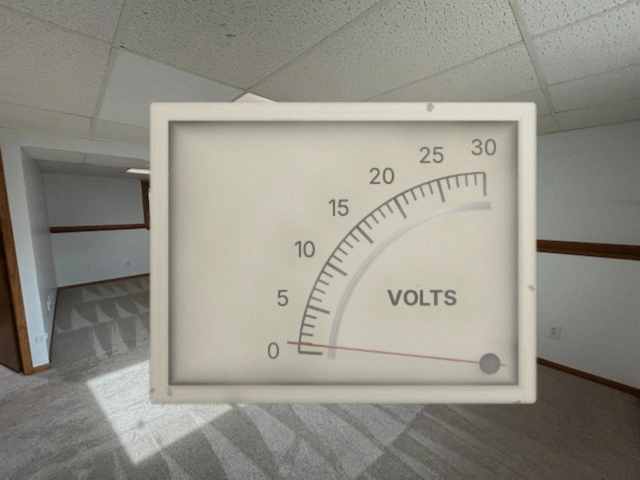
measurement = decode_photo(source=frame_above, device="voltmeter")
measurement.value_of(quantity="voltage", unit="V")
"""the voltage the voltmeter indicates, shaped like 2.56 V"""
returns 1 V
